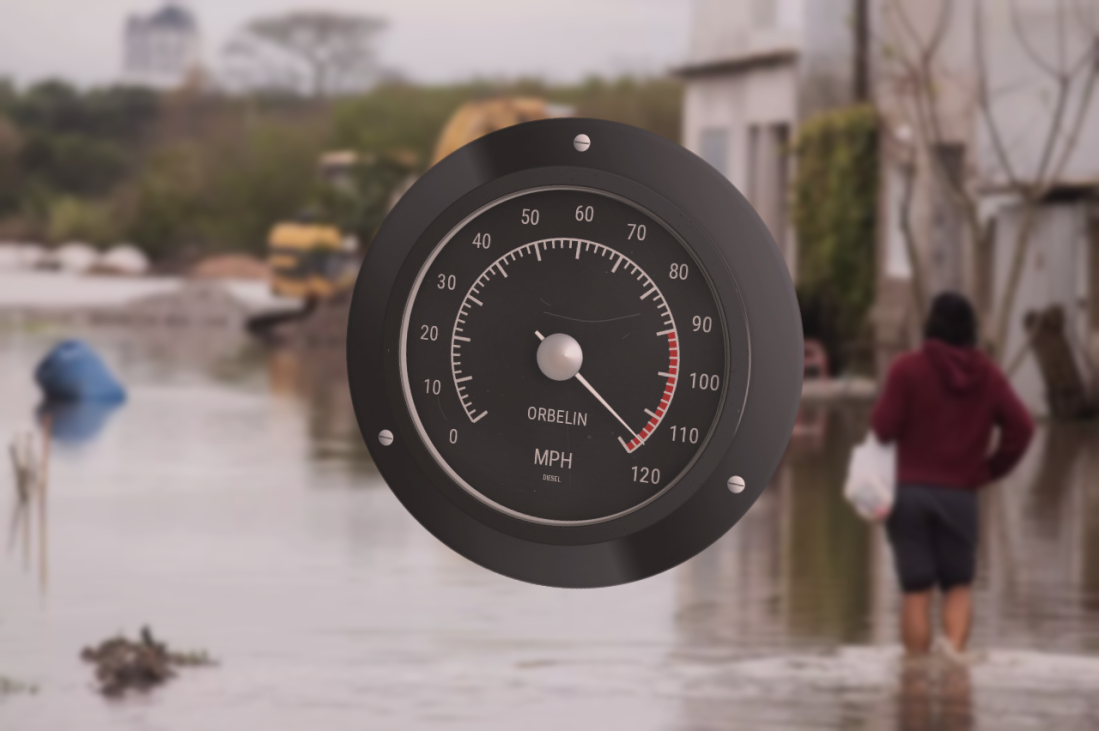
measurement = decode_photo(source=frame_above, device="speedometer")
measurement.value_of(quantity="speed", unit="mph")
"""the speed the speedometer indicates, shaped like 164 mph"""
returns 116 mph
